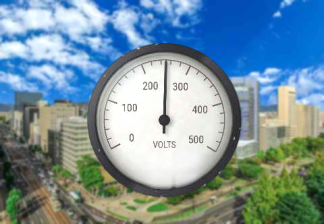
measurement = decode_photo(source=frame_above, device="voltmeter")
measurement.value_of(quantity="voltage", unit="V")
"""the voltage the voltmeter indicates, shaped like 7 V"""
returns 250 V
